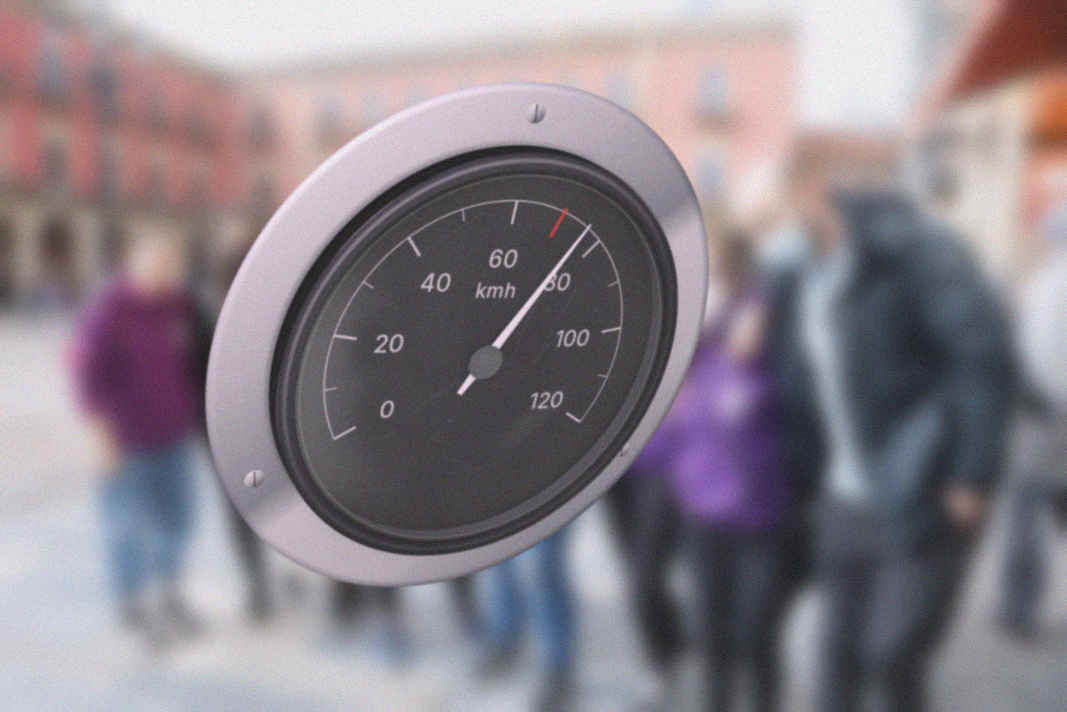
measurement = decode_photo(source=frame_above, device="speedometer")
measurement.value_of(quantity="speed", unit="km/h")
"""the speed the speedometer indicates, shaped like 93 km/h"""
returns 75 km/h
